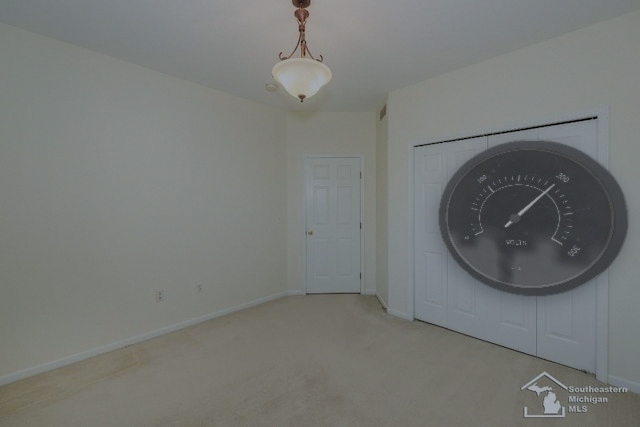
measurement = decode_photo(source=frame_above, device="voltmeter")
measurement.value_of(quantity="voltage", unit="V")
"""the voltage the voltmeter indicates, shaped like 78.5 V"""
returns 200 V
